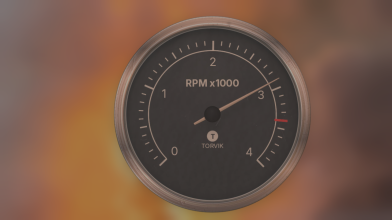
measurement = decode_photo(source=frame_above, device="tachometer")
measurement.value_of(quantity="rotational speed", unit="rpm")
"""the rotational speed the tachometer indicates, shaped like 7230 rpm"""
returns 2900 rpm
